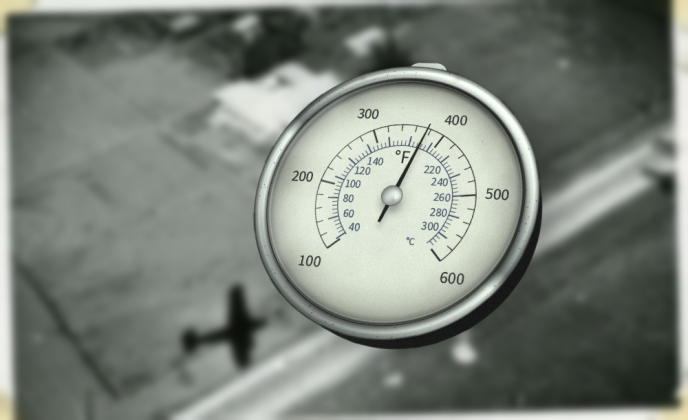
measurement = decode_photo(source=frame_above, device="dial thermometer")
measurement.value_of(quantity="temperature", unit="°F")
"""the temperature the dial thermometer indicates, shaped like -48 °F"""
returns 380 °F
